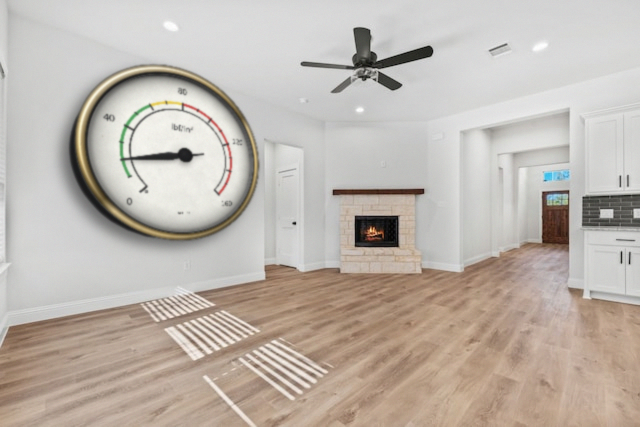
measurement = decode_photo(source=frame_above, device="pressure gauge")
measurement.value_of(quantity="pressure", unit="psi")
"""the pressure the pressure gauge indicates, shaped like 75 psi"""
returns 20 psi
